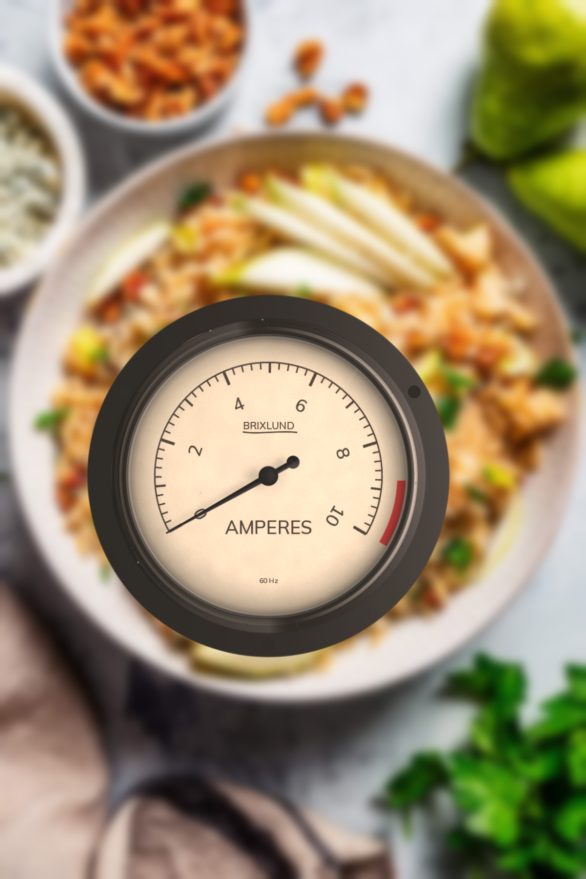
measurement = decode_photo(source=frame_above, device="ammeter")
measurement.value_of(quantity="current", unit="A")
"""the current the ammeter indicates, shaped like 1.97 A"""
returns 0 A
